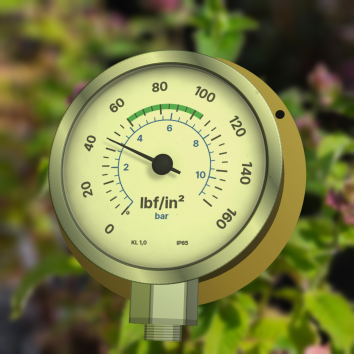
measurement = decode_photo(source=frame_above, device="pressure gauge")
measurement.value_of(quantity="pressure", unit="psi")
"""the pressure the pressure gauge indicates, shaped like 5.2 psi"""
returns 45 psi
